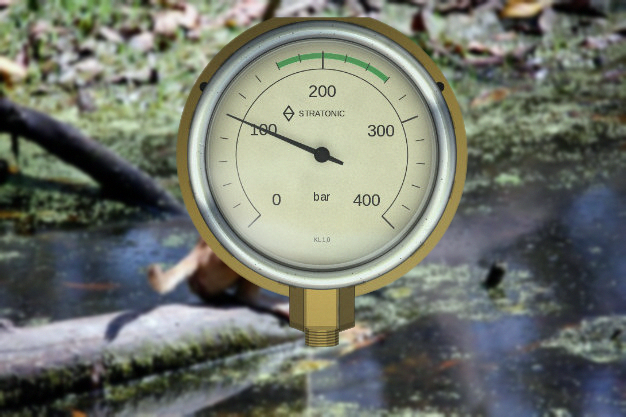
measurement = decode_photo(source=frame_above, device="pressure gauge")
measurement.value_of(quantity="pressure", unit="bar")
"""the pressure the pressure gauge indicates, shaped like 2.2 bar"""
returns 100 bar
